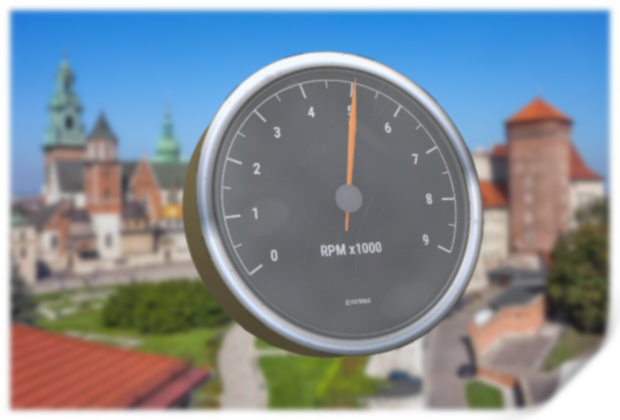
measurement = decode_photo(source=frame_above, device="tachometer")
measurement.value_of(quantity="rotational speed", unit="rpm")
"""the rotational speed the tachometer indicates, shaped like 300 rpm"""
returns 5000 rpm
